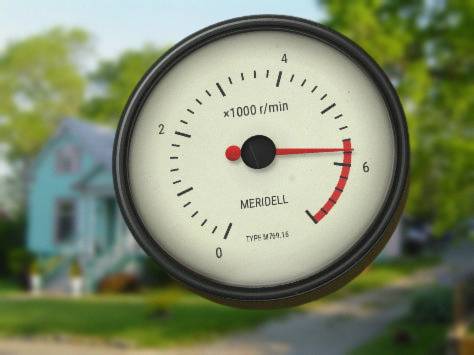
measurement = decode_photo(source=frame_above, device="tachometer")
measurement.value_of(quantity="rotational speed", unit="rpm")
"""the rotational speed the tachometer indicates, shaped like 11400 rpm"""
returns 5800 rpm
